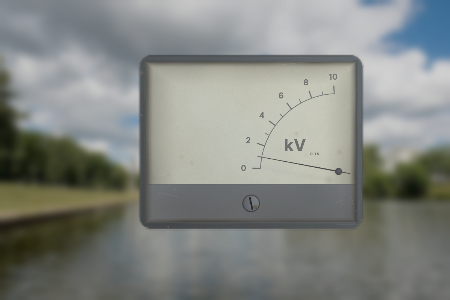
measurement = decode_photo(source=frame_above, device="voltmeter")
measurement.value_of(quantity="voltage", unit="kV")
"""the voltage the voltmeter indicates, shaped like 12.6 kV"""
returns 1 kV
